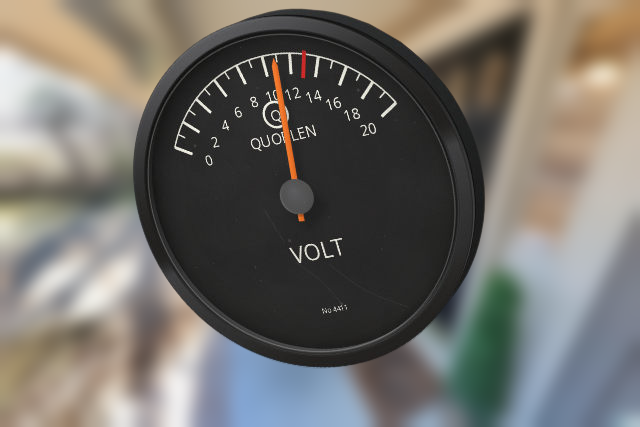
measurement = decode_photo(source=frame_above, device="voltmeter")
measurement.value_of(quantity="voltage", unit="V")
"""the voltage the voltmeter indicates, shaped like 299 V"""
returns 11 V
